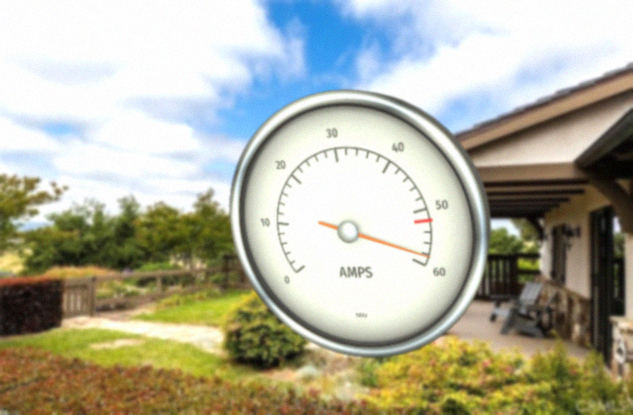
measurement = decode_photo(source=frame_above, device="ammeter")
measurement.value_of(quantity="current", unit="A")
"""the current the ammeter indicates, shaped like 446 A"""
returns 58 A
